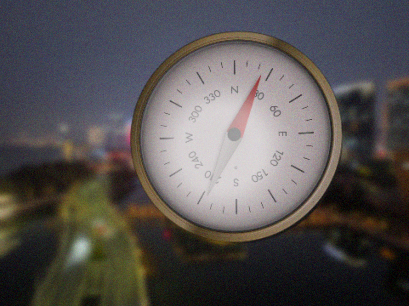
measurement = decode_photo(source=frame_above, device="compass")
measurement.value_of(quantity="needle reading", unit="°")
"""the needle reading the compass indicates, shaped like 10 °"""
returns 25 °
